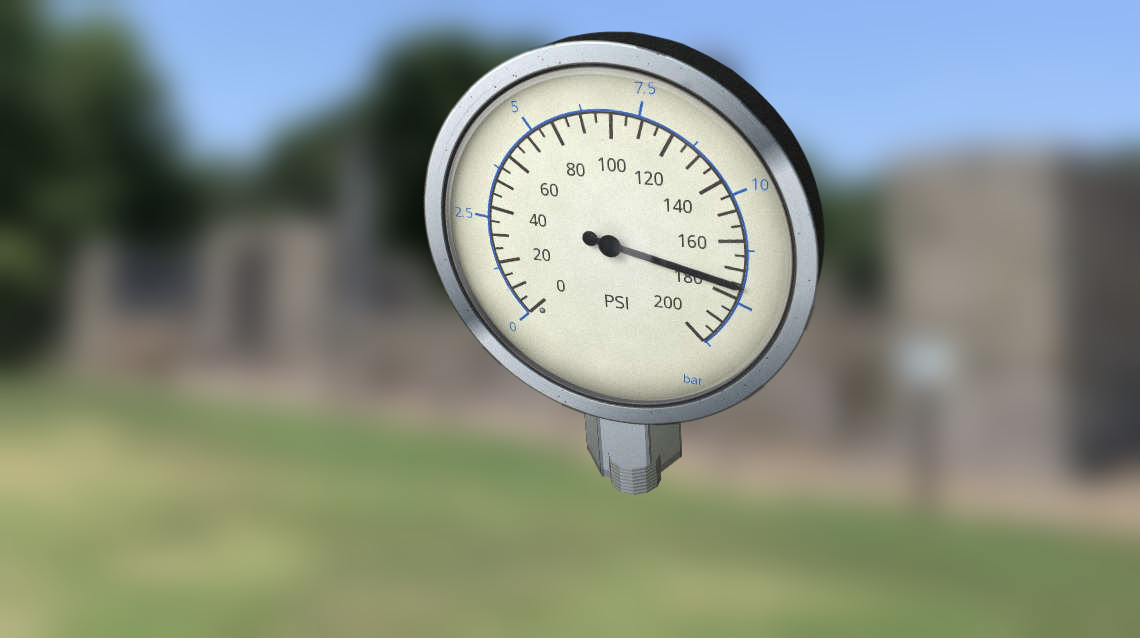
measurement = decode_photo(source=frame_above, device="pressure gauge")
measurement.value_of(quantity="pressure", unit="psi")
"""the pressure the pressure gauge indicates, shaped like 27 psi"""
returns 175 psi
